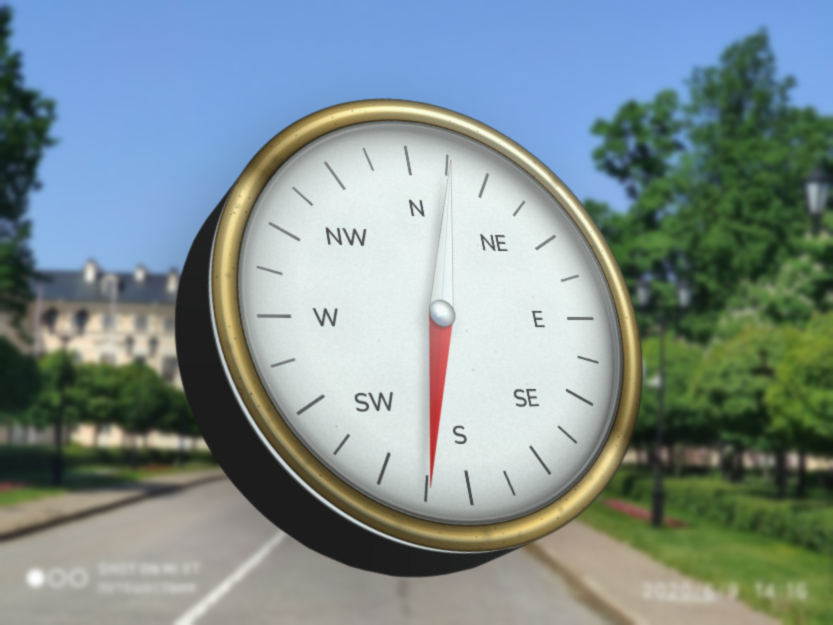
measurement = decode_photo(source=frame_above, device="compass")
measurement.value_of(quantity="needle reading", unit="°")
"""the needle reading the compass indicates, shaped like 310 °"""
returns 195 °
